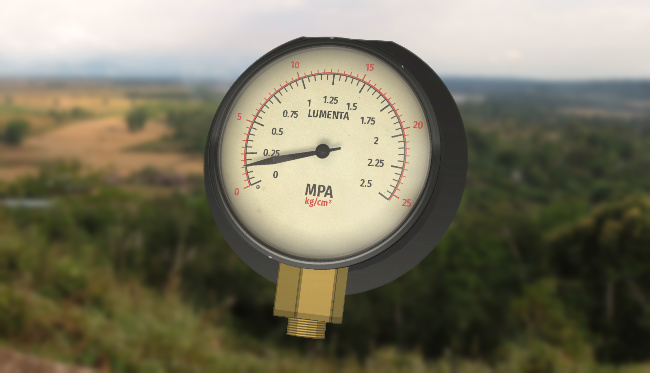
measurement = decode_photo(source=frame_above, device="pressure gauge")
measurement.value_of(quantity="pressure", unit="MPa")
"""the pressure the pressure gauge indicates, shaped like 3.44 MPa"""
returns 0.15 MPa
